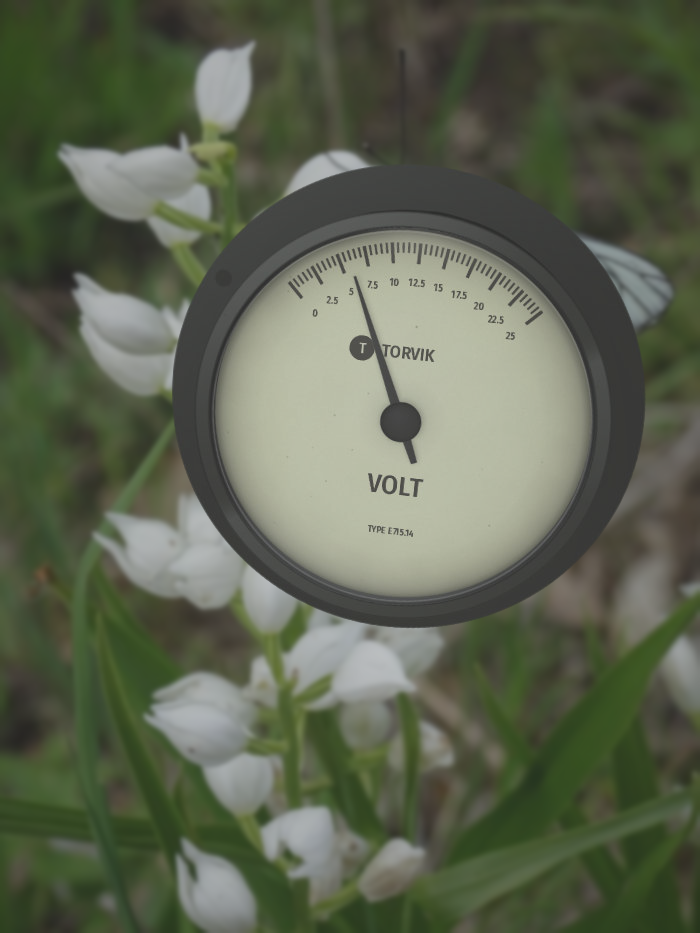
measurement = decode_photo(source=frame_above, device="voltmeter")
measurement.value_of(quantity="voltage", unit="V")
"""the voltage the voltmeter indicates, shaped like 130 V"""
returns 6 V
